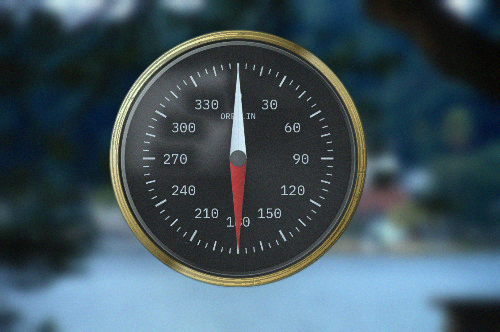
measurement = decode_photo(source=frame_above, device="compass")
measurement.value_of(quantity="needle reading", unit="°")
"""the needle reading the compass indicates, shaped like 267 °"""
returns 180 °
